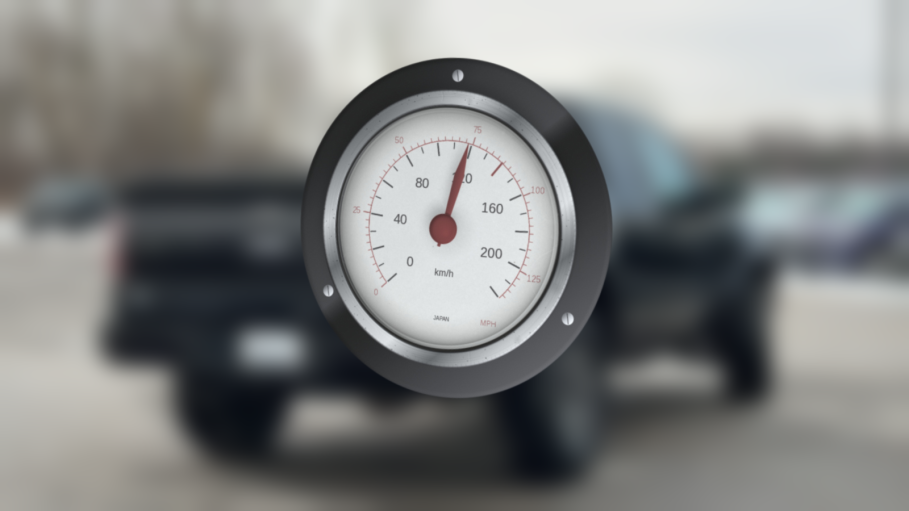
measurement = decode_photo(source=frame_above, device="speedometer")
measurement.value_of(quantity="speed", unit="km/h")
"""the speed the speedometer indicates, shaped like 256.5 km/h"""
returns 120 km/h
